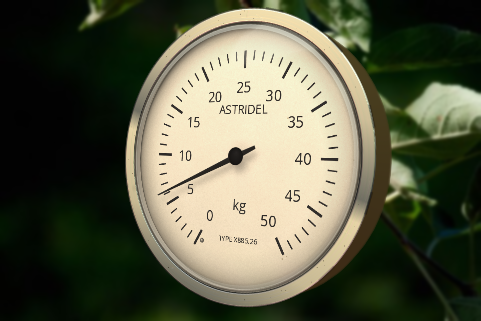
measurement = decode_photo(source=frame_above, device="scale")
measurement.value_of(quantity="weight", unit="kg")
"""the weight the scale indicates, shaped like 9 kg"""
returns 6 kg
